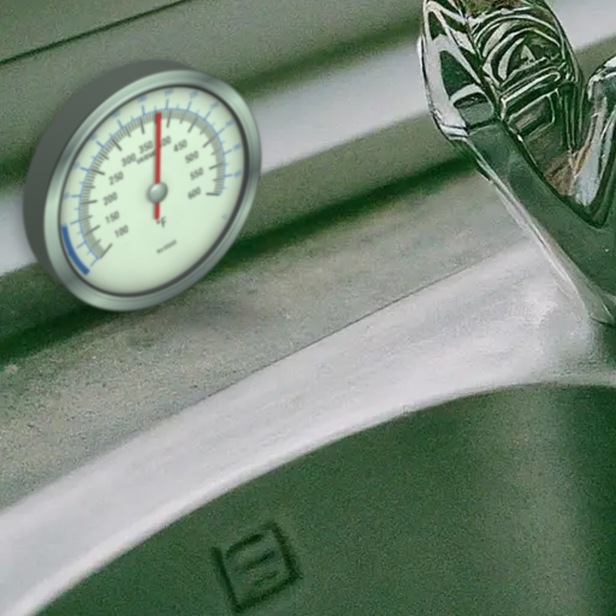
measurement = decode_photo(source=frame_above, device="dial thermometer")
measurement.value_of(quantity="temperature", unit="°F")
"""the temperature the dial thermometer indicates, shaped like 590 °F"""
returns 375 °F
